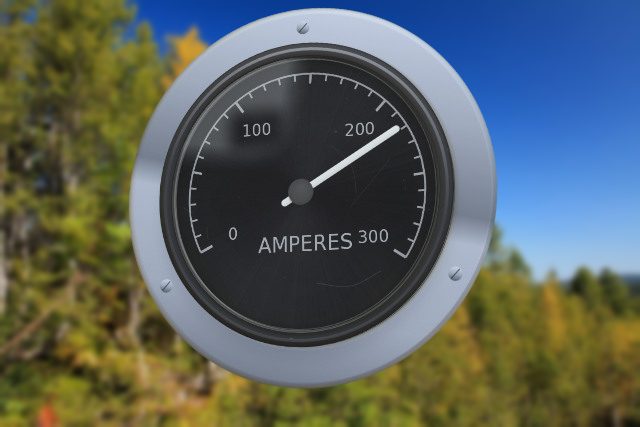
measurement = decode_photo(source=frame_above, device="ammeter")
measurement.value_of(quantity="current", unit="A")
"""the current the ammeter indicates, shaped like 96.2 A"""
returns 220 A
